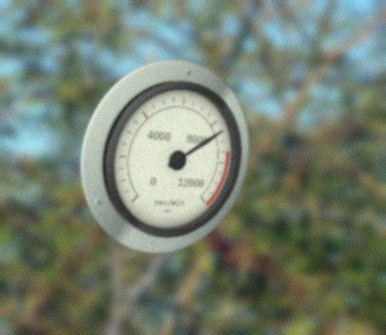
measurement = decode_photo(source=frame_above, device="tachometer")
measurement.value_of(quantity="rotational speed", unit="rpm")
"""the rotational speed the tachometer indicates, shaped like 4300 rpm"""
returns 8500 rpm
